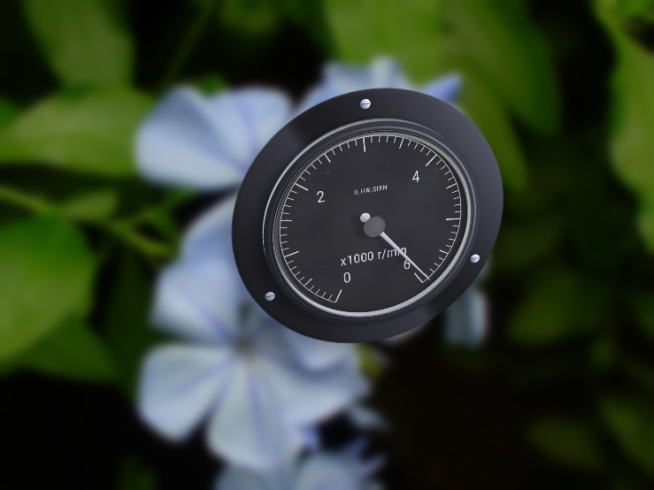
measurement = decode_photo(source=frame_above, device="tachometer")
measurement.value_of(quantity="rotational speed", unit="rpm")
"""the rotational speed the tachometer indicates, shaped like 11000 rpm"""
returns 5900 rpm
